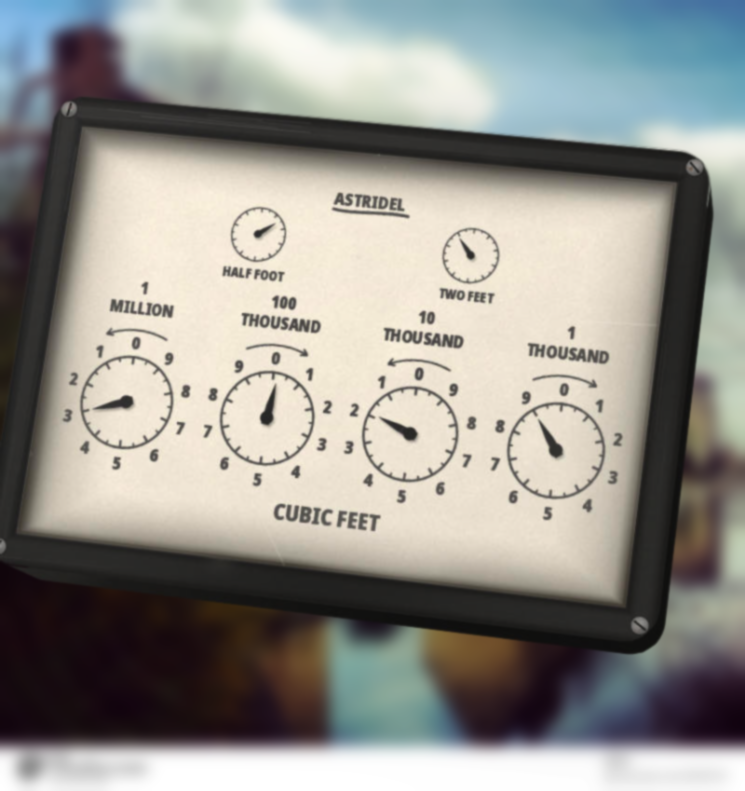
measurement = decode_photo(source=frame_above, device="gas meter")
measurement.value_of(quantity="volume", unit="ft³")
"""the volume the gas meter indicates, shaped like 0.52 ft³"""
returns 301900 ft³
